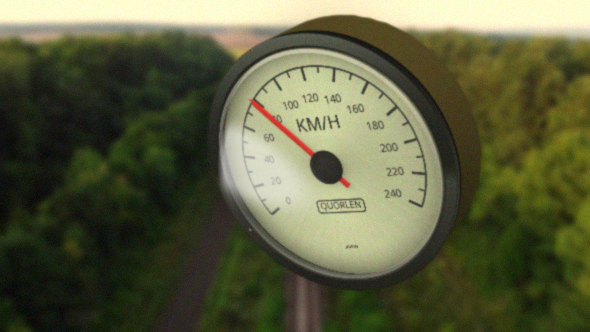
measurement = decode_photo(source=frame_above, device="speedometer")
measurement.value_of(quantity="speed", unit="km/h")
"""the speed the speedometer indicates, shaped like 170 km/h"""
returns 80 km/h
